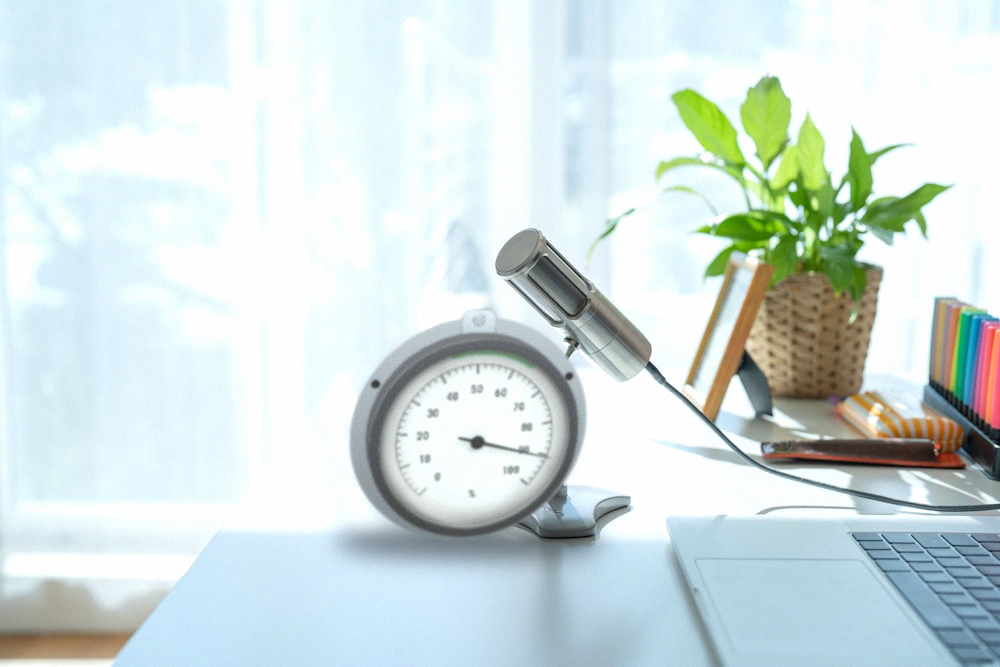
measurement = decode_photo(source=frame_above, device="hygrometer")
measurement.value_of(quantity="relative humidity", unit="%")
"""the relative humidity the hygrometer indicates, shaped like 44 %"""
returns 90 %
